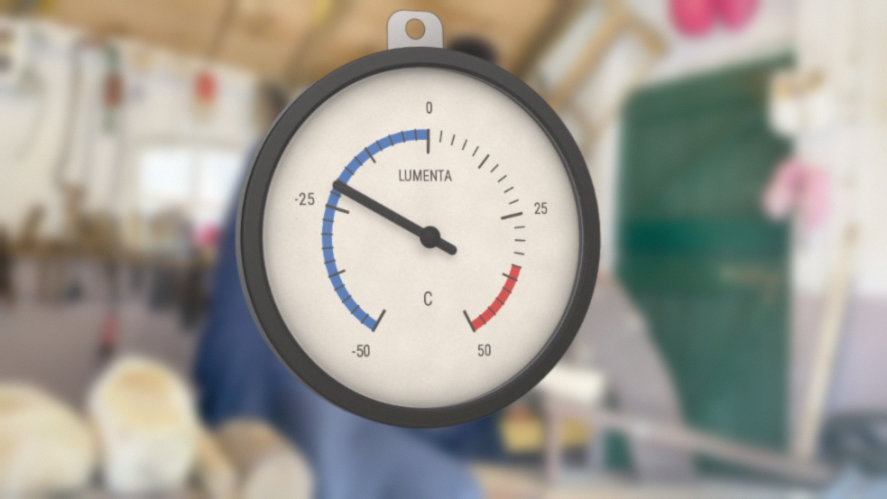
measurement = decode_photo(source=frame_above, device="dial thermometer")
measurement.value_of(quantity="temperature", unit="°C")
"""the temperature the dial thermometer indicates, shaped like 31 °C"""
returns -21.25 °C
